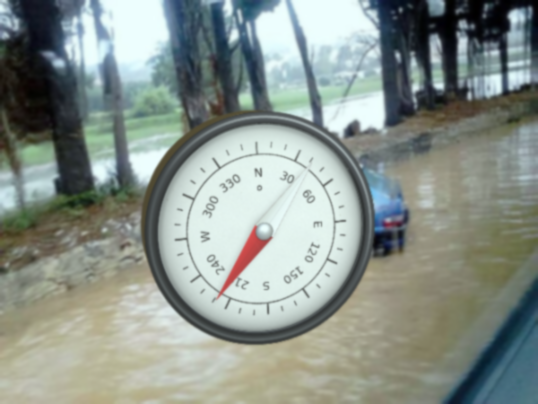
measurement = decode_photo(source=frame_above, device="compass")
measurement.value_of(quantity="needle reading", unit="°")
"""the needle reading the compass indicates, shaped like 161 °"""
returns 220 °
